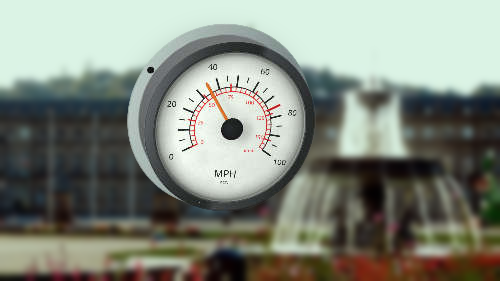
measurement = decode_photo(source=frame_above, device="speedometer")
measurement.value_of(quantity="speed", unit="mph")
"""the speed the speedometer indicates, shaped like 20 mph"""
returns 35 mph
